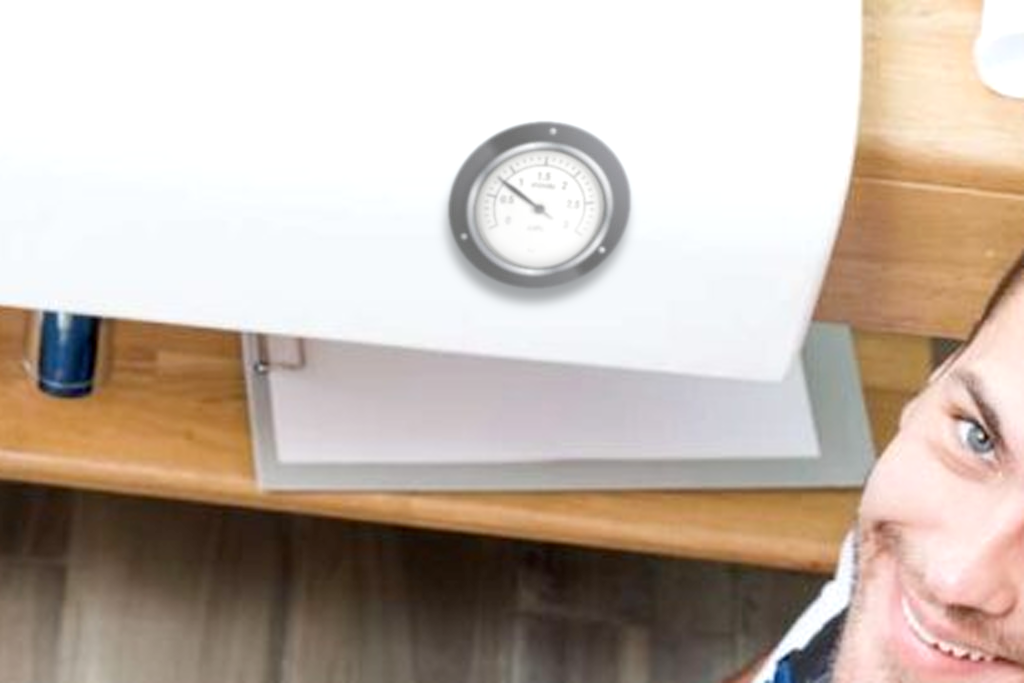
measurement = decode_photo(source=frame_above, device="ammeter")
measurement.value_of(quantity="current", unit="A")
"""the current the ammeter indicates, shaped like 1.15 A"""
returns 0.8 A
